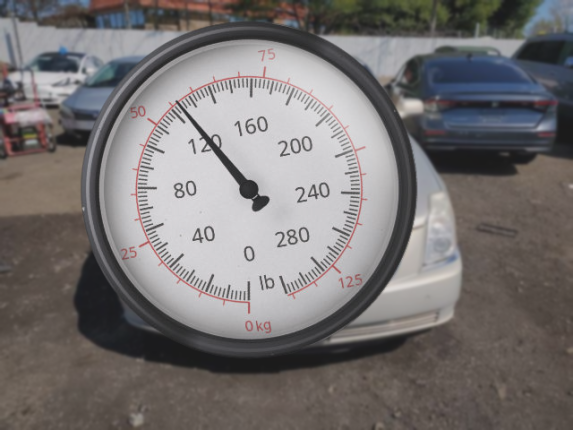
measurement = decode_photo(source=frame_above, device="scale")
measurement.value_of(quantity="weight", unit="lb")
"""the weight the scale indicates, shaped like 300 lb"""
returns 124 lb
